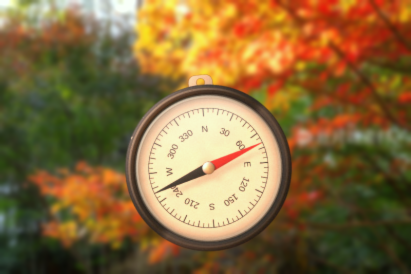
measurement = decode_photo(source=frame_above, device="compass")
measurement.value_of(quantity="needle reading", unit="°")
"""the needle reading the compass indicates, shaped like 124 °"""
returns 70 °
